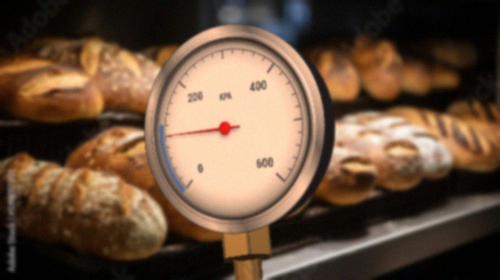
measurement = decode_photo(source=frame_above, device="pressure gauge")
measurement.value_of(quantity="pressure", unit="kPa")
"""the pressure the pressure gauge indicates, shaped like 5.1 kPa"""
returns 100 kPa
